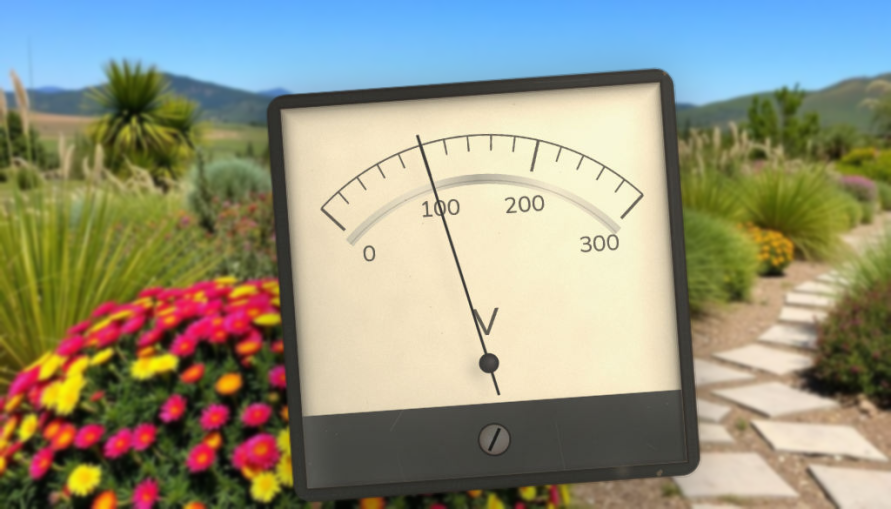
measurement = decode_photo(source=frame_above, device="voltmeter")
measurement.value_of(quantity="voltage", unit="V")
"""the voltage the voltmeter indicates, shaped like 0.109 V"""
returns 100 V
